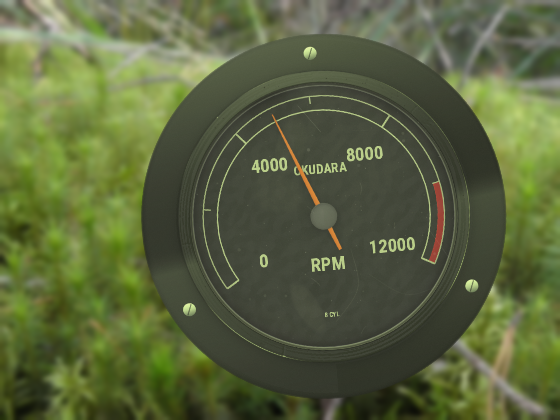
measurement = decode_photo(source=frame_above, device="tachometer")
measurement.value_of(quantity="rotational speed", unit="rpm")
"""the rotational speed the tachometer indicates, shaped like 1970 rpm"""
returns 5000 rpm
